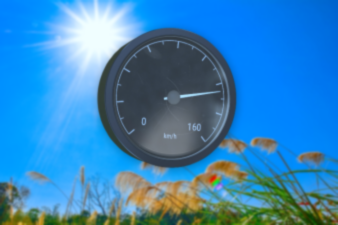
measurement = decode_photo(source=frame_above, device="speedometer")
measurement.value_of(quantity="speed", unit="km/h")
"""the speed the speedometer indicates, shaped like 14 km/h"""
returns 125 km/h
